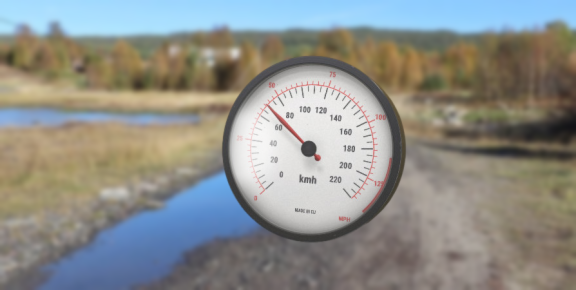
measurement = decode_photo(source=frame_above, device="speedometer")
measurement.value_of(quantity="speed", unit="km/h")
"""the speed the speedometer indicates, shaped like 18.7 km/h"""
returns 70 km/h
